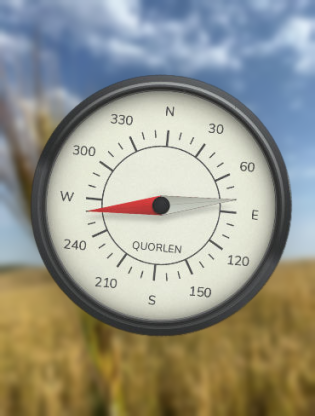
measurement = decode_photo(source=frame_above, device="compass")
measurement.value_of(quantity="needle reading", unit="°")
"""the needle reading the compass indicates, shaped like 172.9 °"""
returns 260 °
